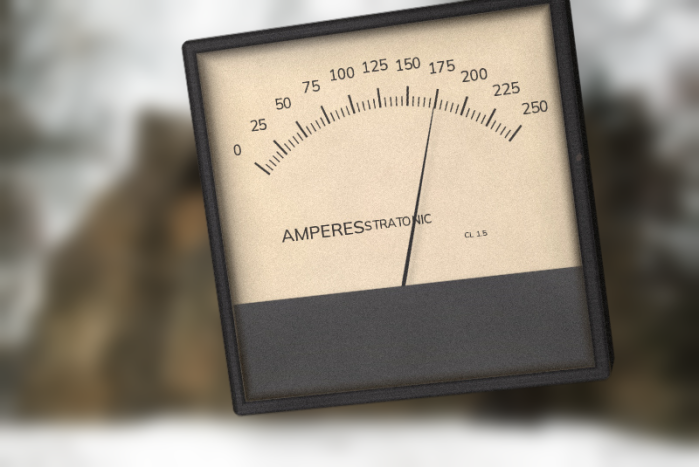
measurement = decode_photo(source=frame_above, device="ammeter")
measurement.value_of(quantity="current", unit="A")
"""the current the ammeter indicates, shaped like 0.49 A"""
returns 175 A
